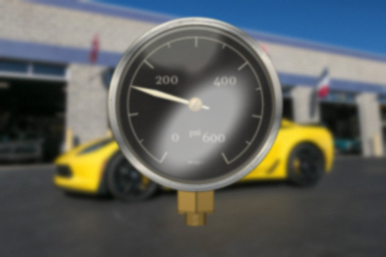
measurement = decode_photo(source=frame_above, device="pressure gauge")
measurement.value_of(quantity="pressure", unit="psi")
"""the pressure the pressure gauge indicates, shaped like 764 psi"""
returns 150 psi
